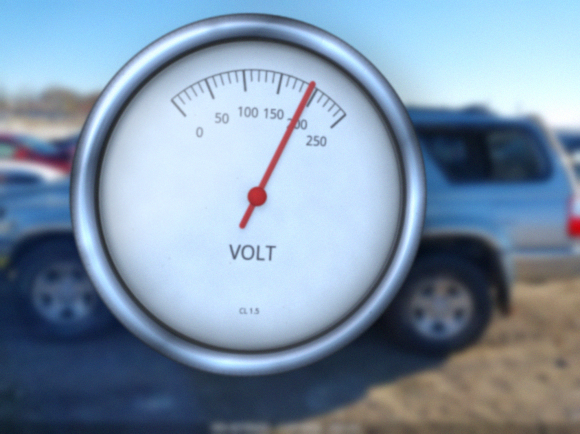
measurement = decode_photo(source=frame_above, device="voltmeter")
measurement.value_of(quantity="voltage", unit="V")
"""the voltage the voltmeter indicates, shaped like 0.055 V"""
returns 190 V
